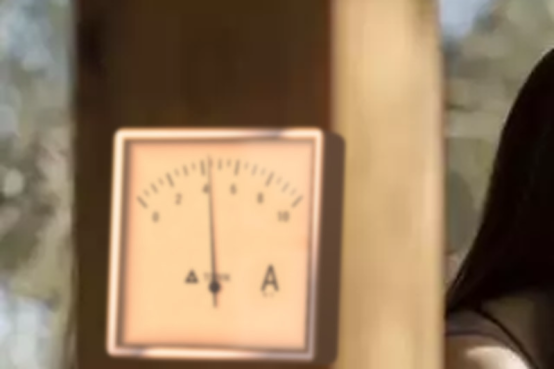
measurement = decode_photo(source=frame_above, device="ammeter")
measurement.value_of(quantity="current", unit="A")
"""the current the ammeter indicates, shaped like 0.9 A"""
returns 4.5 A
